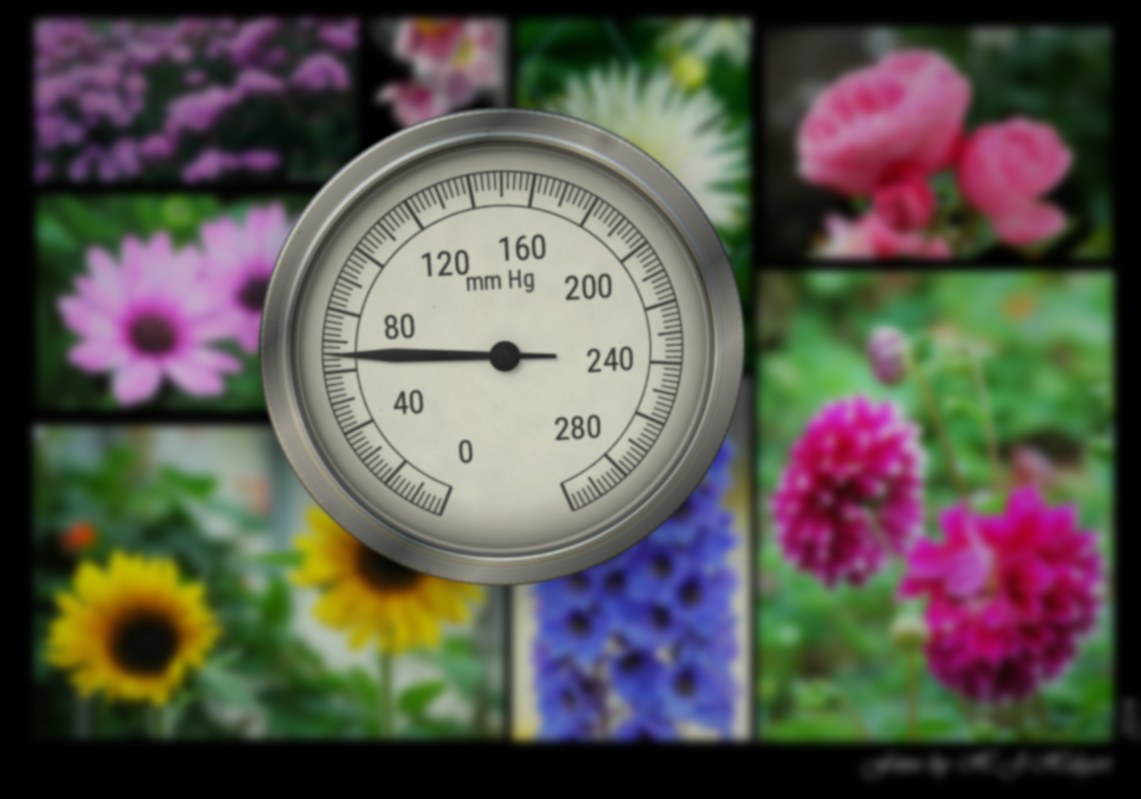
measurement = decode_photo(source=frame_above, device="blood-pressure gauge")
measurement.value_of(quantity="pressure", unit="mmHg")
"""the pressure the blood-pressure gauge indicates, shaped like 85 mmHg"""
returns 66 mmHg
